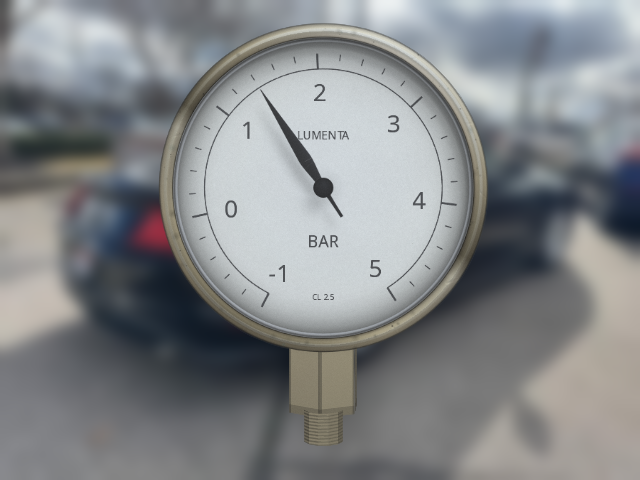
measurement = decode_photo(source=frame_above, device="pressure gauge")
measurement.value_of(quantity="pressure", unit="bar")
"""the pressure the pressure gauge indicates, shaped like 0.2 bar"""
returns 1.4 bar
